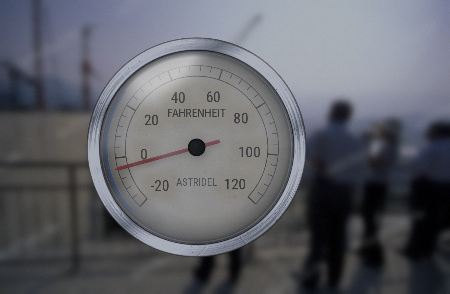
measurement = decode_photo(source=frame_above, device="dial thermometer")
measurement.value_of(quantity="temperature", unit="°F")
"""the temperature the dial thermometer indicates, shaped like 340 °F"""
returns -4 °F
